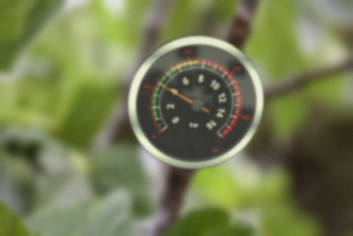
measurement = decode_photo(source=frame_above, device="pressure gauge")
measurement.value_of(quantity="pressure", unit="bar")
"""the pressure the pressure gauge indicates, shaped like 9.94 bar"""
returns 4 bar
